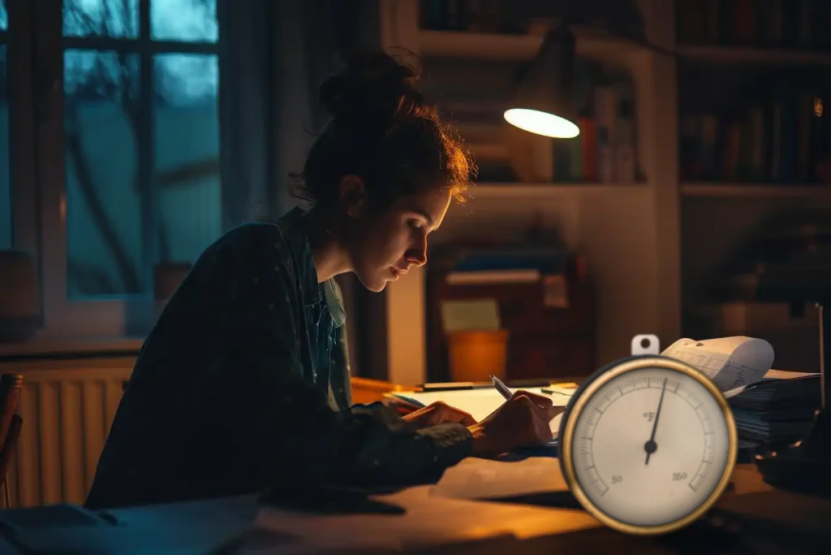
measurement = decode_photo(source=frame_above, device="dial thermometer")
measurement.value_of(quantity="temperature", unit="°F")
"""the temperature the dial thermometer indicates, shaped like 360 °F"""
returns 325 °F
